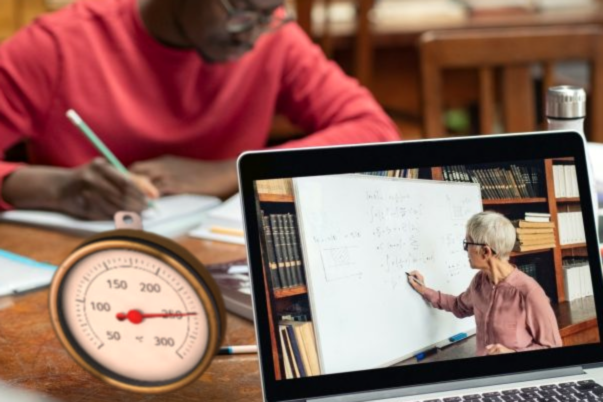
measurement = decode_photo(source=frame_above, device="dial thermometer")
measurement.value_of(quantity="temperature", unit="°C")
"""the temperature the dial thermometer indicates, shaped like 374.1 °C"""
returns 250 °C
